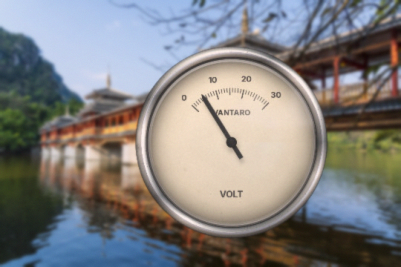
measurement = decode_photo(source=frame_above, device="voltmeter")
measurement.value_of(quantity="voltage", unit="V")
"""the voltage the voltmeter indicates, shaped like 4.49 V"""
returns 5 V
